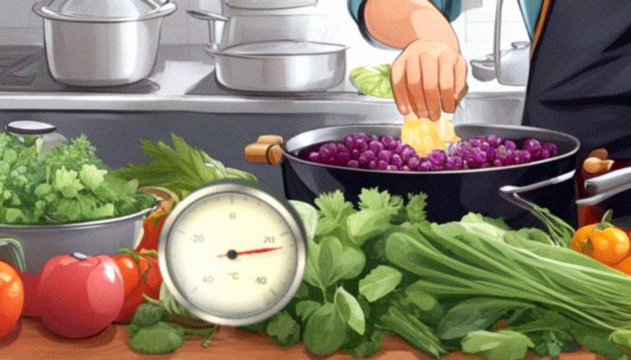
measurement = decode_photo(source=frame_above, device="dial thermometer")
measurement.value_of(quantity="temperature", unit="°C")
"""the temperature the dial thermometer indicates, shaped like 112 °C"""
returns 24 °C
